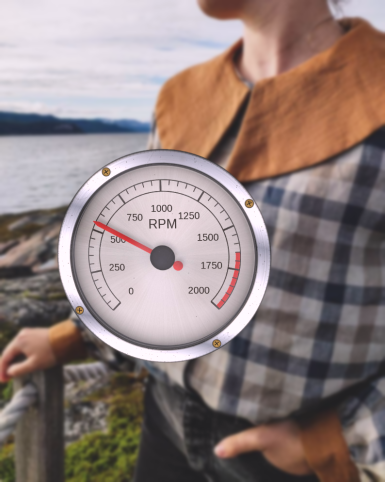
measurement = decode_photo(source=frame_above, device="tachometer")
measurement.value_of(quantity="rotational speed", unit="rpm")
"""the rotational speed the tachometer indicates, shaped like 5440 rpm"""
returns 550 rpm
